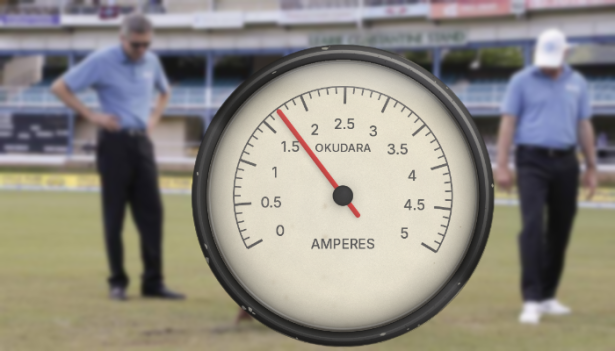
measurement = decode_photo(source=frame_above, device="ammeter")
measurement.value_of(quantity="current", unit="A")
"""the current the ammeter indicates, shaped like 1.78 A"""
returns 1.7 A
